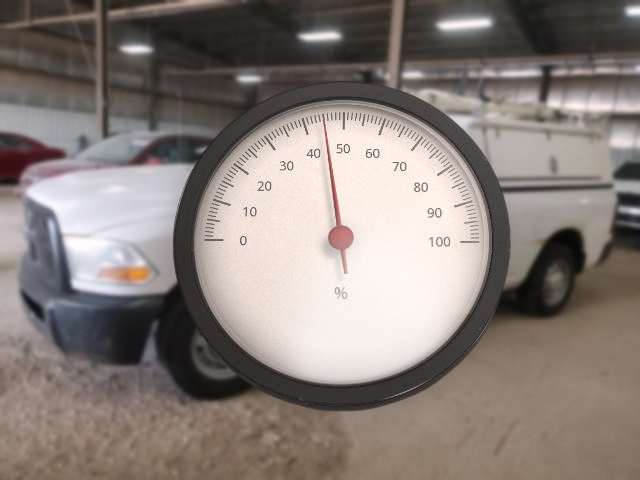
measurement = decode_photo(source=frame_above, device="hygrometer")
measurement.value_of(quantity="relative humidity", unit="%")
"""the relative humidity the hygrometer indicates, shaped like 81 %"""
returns 45 %
